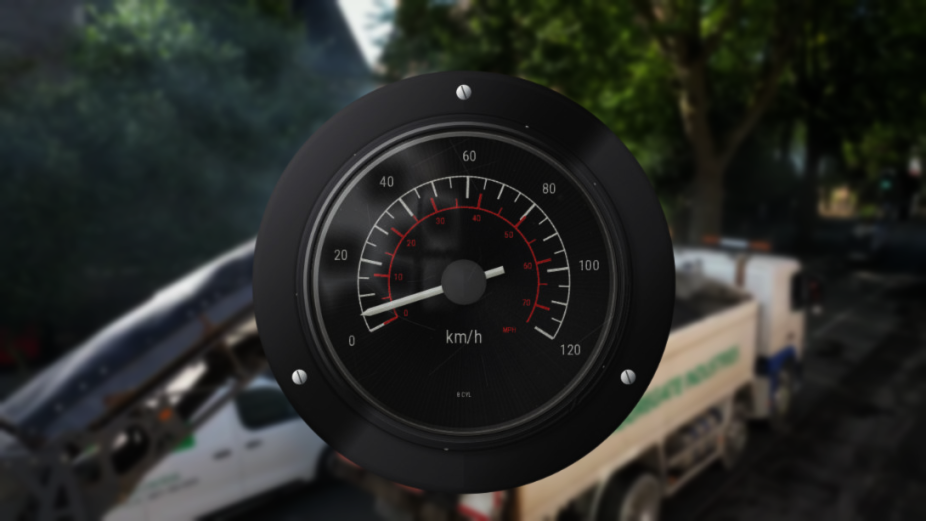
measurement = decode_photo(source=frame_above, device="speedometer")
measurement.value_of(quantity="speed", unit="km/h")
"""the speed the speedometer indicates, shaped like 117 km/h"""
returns 5 km/h
